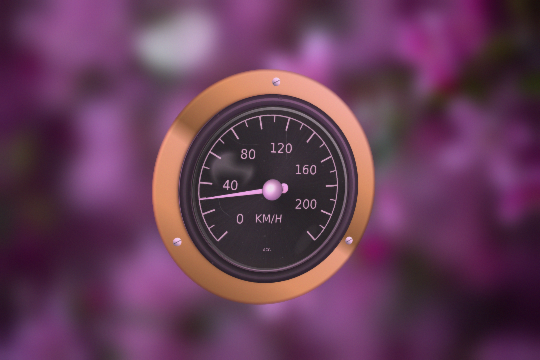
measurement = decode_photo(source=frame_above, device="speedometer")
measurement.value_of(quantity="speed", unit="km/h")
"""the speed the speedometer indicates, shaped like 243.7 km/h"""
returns 30 km/h
